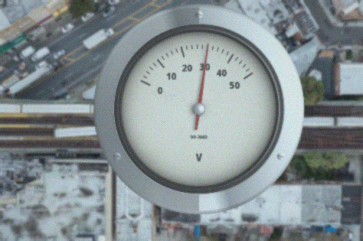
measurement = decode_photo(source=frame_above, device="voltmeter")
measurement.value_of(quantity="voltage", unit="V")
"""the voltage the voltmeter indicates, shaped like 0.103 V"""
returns 30 V
